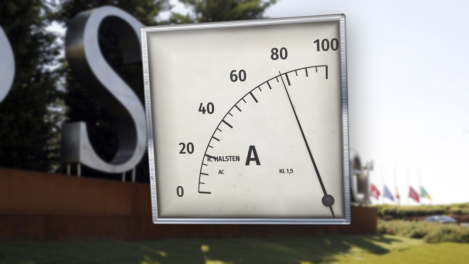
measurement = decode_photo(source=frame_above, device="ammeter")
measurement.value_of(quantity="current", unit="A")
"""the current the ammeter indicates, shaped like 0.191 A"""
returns 77.5 A
